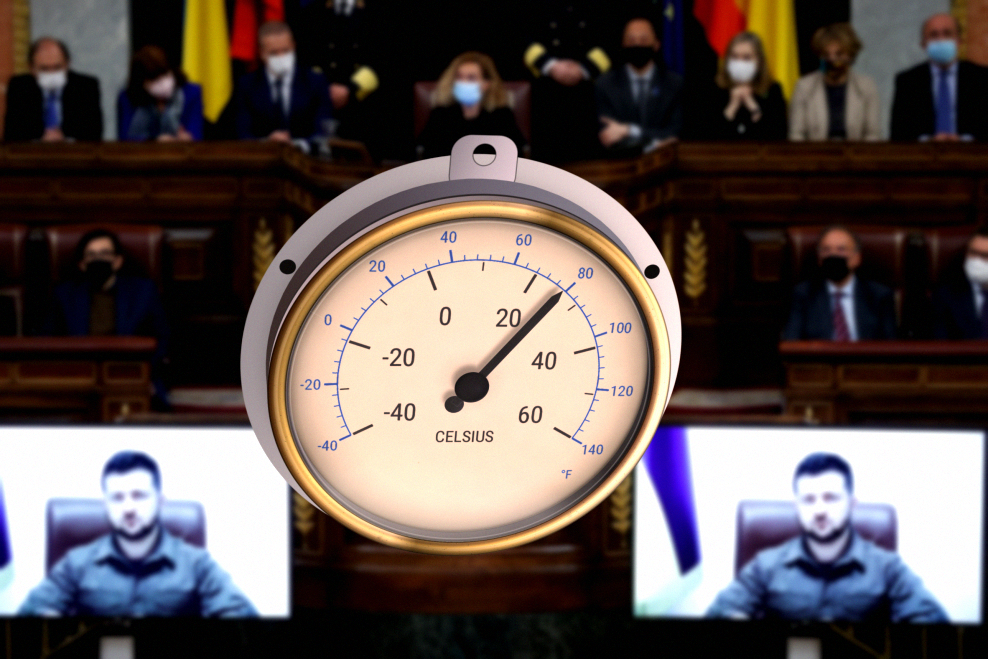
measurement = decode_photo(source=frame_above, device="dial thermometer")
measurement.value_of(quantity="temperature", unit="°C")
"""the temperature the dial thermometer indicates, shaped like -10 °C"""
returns 25 °C
